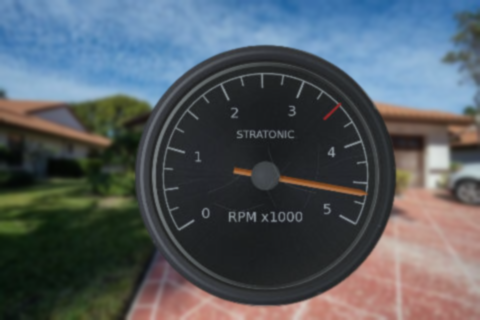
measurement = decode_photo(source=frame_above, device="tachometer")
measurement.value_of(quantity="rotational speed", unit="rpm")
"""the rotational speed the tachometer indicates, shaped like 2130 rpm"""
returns 4625 rpm
